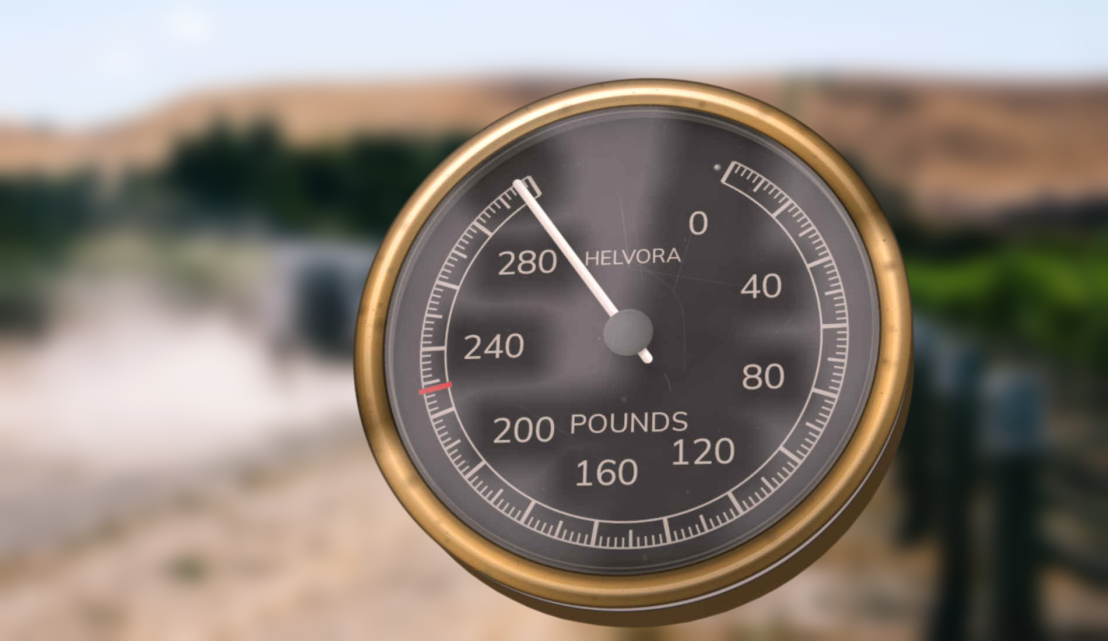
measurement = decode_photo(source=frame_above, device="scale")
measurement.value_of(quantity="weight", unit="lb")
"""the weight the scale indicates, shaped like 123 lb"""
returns 296 lb
